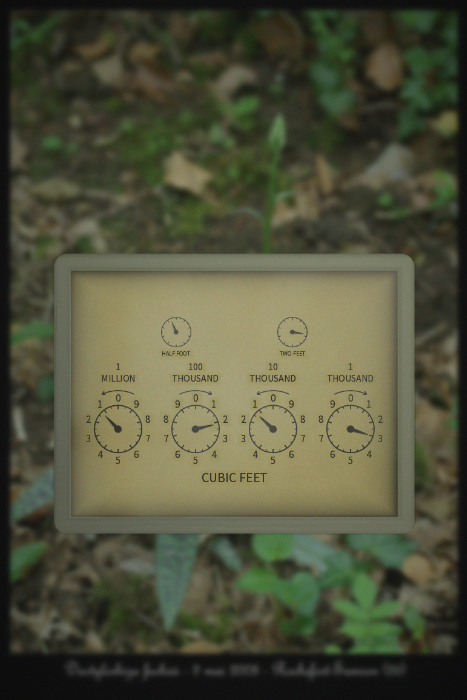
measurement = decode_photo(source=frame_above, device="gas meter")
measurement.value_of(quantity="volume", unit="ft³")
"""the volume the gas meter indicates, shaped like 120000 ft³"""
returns 121300 ft³
